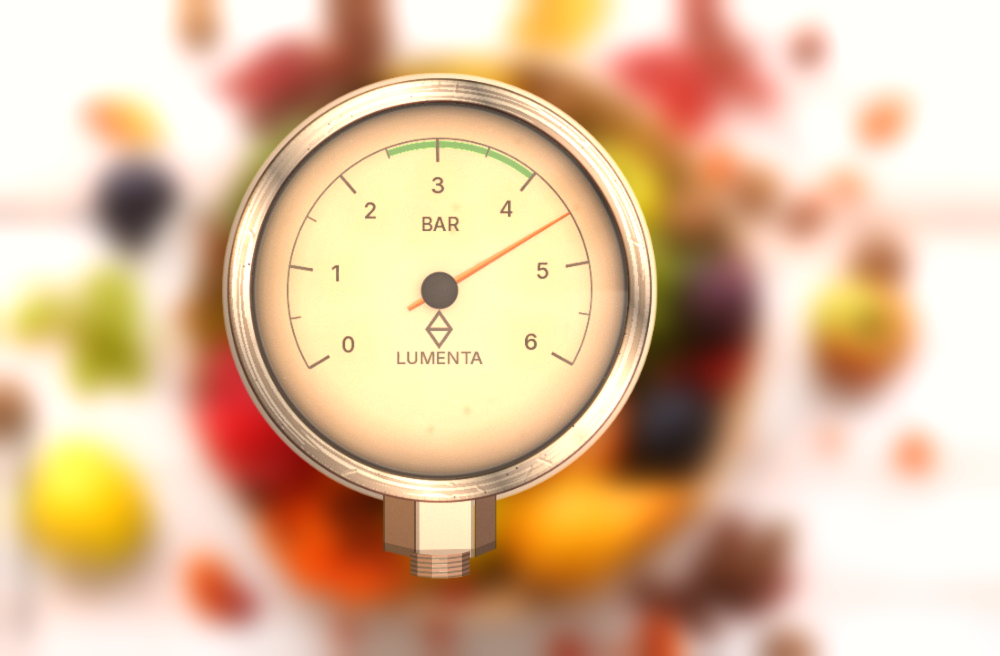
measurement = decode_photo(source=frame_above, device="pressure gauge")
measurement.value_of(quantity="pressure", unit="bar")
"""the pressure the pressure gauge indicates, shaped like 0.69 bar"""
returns 4.5 bar
